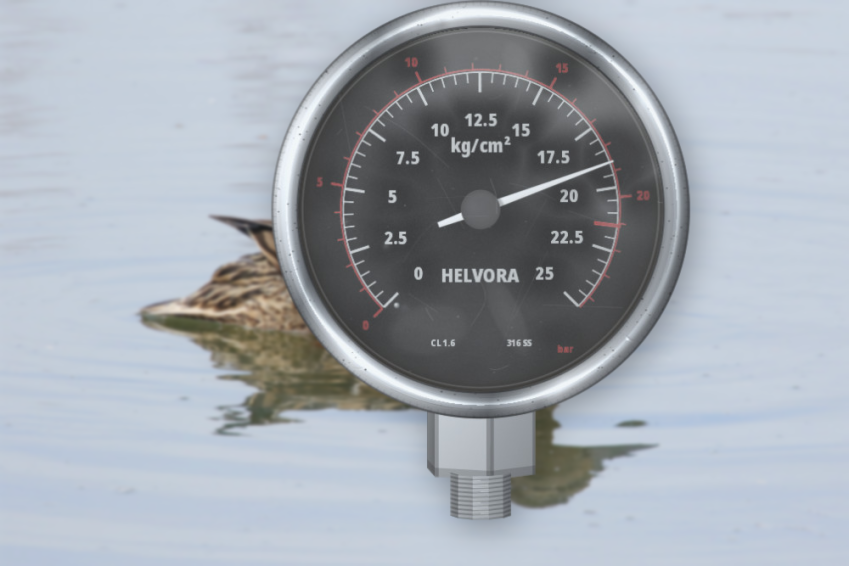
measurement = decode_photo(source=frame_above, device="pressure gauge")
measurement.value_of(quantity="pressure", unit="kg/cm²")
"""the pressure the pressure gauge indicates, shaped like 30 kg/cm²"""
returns 19 kg/cm²
